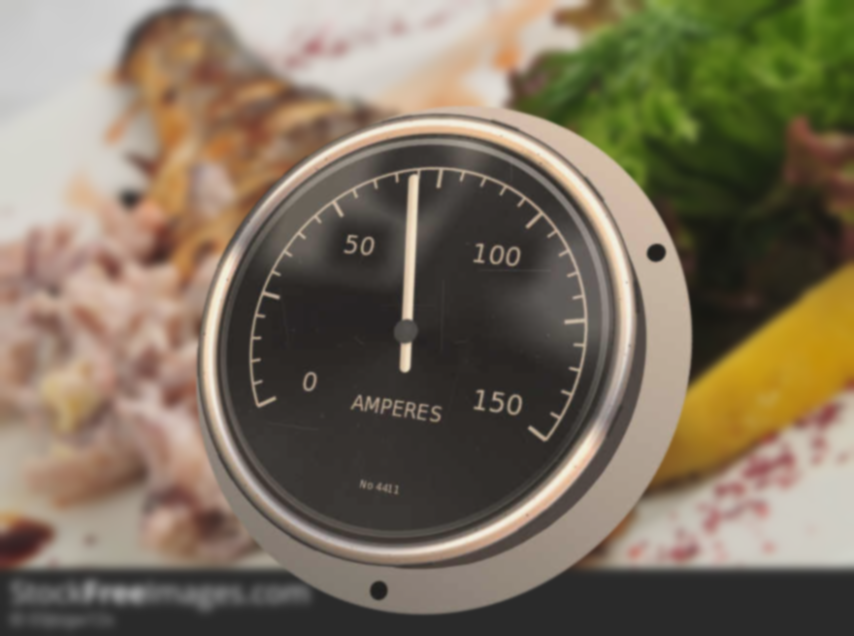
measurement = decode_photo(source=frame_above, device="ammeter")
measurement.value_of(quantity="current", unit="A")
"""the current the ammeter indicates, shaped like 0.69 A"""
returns 70 A
